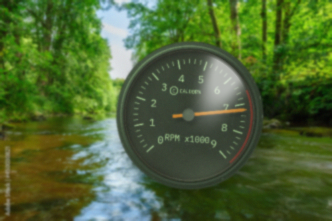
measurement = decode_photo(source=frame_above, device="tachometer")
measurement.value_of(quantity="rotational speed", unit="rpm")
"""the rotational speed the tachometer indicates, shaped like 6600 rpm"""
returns 7200 rpm
